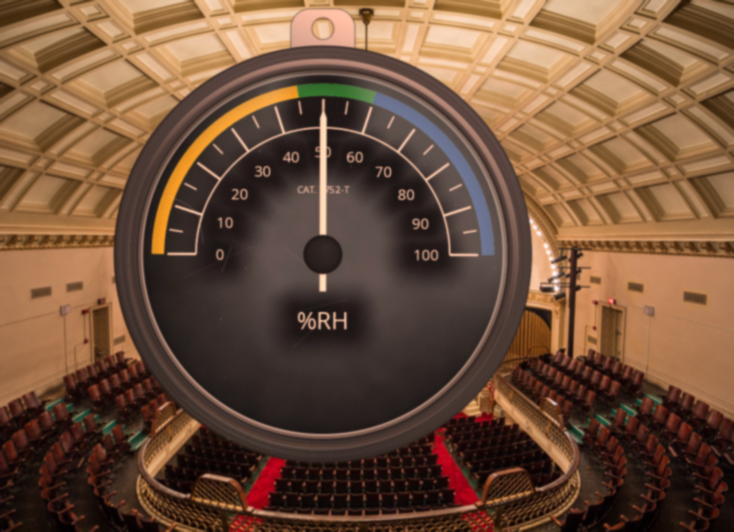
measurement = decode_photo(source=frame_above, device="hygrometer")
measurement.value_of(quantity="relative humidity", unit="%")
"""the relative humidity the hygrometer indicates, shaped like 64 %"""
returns 50 %
